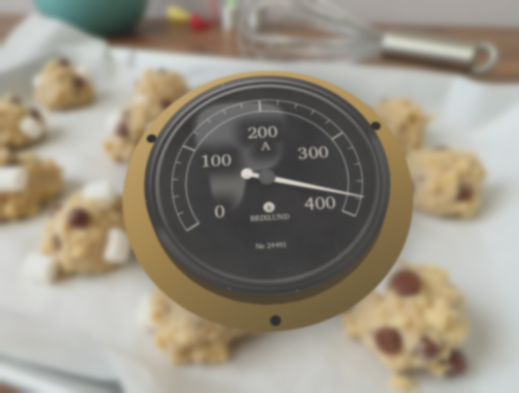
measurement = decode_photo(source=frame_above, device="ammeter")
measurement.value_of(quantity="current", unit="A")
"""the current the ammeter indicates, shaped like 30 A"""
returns 380 A
